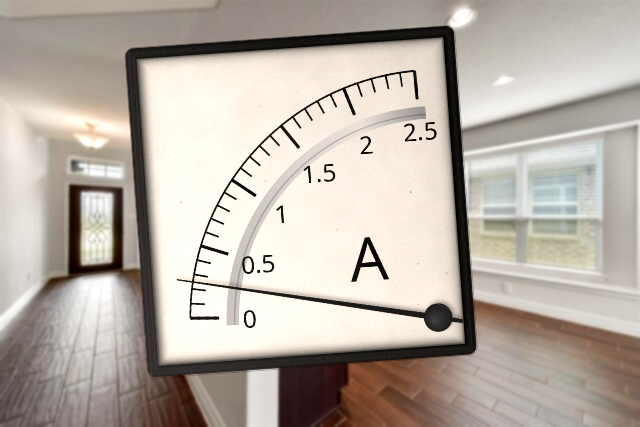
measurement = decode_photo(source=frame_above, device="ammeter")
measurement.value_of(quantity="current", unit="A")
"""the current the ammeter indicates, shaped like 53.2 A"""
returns 0.25 A
